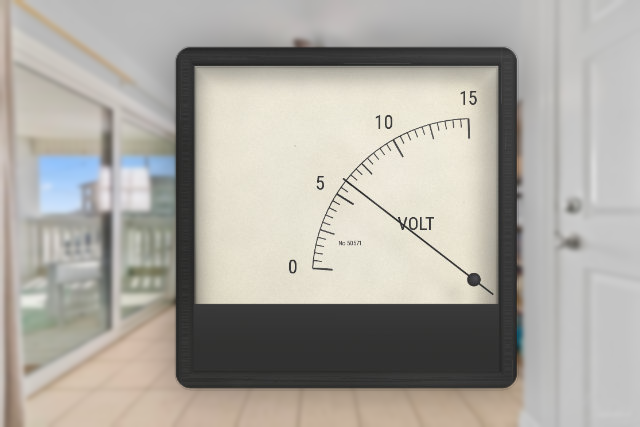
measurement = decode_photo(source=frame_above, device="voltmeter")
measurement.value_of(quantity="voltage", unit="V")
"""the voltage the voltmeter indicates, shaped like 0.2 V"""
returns 6 V
